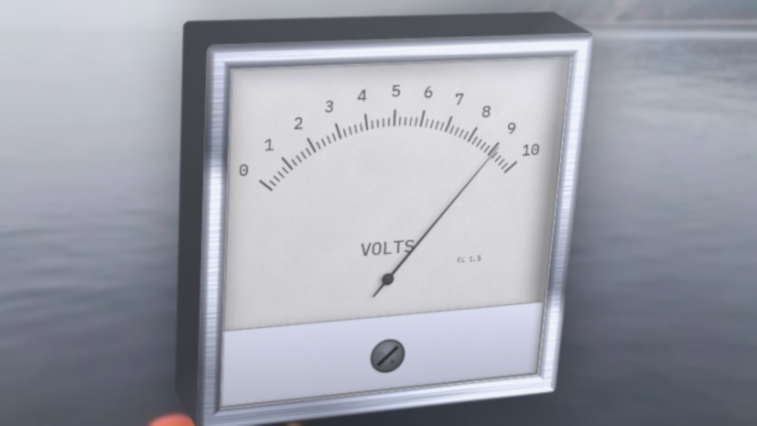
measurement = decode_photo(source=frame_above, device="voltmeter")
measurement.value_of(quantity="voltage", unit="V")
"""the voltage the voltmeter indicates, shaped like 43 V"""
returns 9 V
